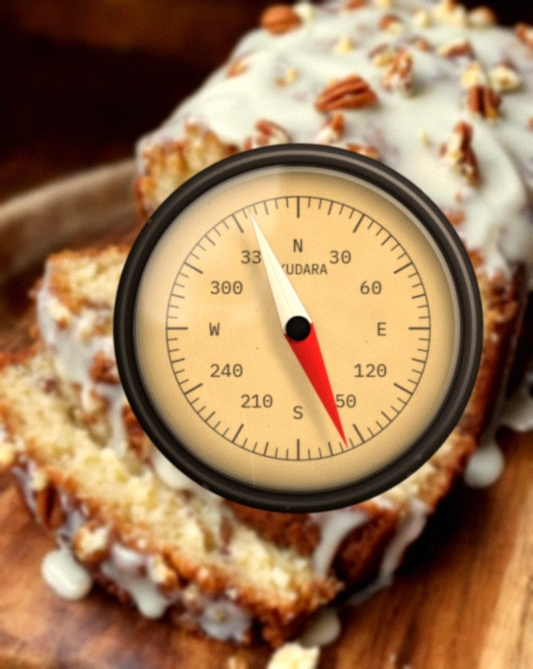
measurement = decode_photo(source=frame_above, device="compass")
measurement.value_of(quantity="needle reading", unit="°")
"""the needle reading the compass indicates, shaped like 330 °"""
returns 157.5 °
